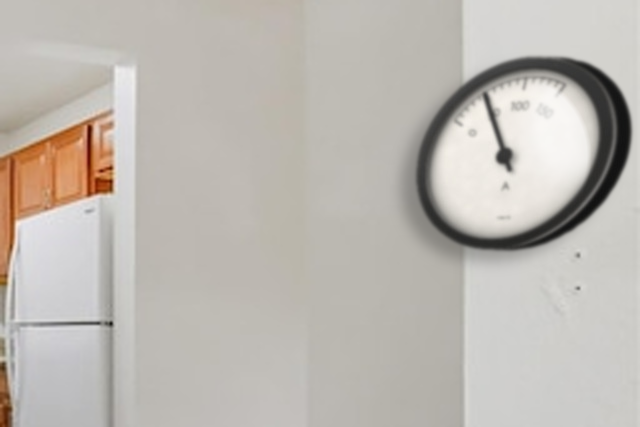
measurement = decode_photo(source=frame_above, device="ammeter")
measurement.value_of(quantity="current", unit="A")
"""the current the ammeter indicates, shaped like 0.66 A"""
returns 50 A
